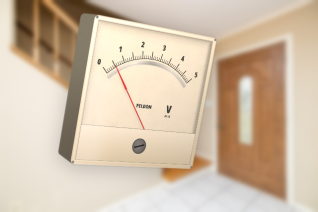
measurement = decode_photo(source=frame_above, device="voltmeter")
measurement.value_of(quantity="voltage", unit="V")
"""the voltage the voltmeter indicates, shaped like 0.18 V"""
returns 0.5 V
